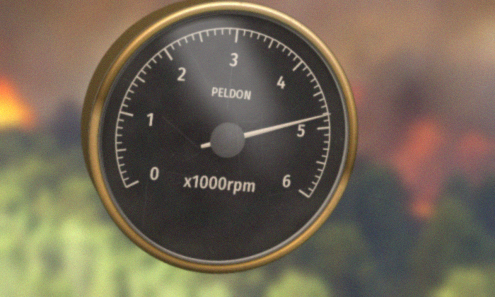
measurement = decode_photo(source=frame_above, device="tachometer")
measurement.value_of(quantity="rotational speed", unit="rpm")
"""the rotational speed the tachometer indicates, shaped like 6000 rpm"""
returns 4800 rpm
